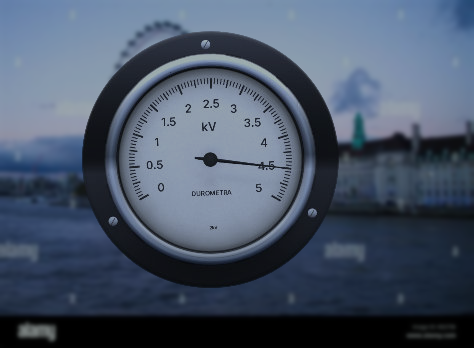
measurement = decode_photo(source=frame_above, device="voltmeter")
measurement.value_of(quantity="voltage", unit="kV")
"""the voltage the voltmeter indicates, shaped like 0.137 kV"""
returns 4.5 kV
